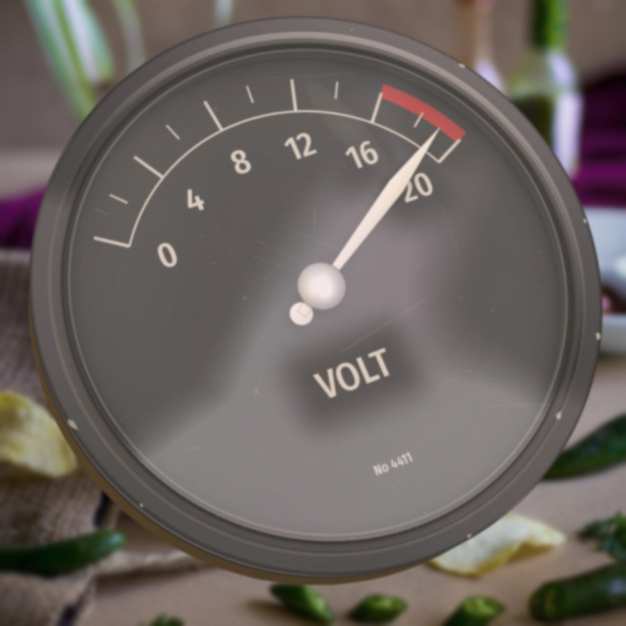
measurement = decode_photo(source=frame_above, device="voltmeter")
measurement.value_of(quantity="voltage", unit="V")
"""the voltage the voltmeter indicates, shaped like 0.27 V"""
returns 19 V
